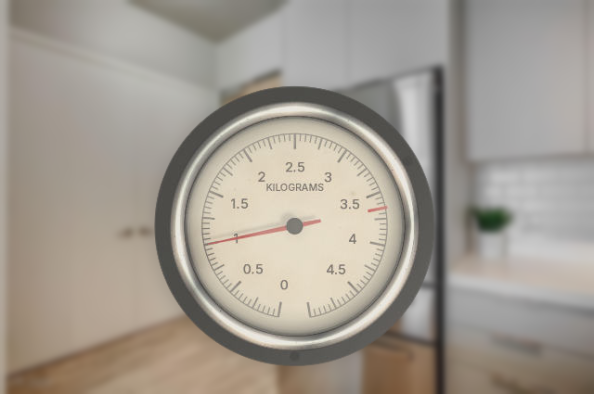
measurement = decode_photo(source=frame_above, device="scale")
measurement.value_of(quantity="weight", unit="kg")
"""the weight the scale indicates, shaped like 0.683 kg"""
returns 1 kg
